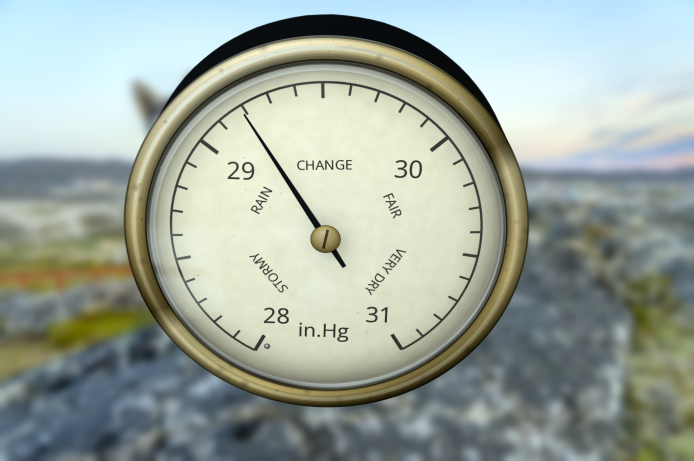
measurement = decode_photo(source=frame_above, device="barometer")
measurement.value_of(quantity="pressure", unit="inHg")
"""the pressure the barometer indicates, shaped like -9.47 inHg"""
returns 29.2 inHg
